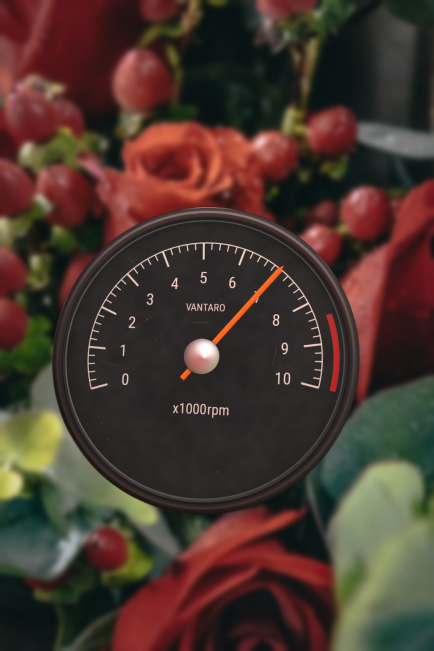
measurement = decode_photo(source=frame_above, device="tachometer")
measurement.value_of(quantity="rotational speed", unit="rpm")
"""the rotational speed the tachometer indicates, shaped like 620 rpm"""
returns 7000 rpm
